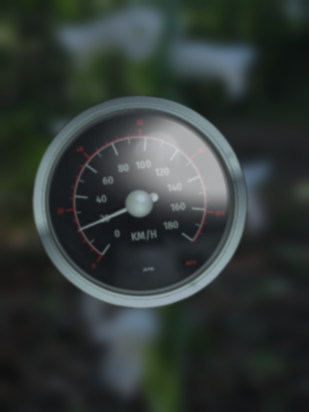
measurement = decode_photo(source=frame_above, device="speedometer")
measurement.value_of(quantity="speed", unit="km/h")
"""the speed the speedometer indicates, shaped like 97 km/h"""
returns 20 km/h
